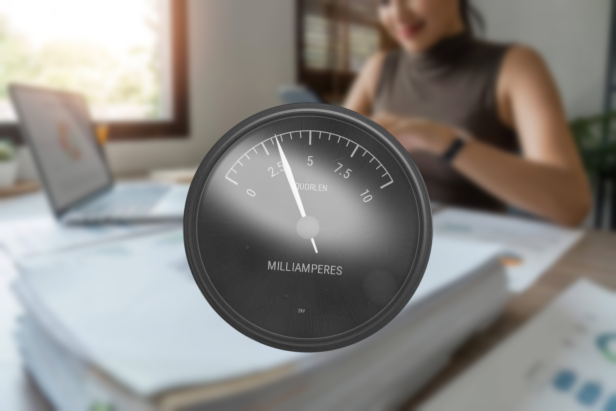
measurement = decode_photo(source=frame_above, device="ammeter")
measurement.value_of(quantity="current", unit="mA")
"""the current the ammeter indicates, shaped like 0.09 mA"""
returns 3.25 mA
